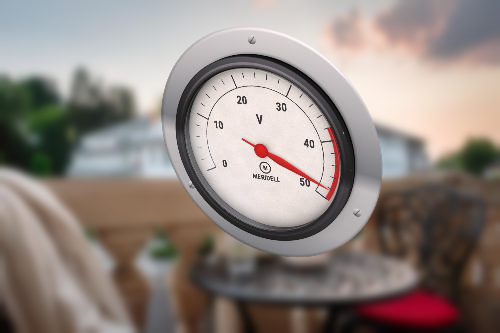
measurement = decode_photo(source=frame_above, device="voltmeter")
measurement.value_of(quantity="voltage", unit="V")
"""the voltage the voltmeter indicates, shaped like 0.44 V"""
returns 48 V
